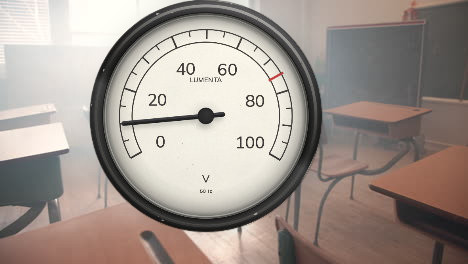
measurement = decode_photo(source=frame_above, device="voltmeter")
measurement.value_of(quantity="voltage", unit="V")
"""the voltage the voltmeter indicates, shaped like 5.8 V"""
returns 10 V
